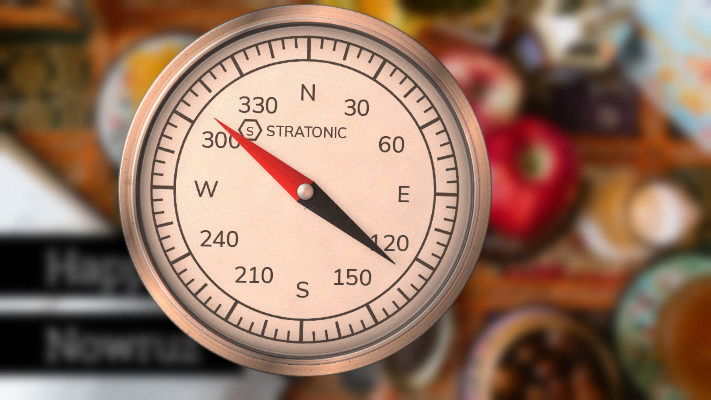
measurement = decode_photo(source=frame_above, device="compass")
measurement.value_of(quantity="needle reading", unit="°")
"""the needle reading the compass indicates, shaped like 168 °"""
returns 307.5 °
